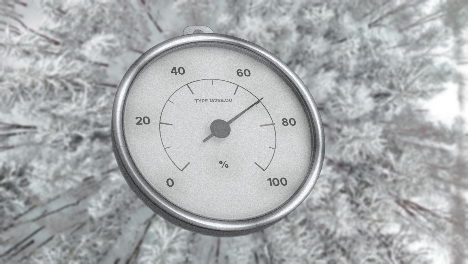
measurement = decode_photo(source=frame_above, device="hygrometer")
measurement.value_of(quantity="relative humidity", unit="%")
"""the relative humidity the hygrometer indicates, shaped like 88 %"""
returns 70 %
